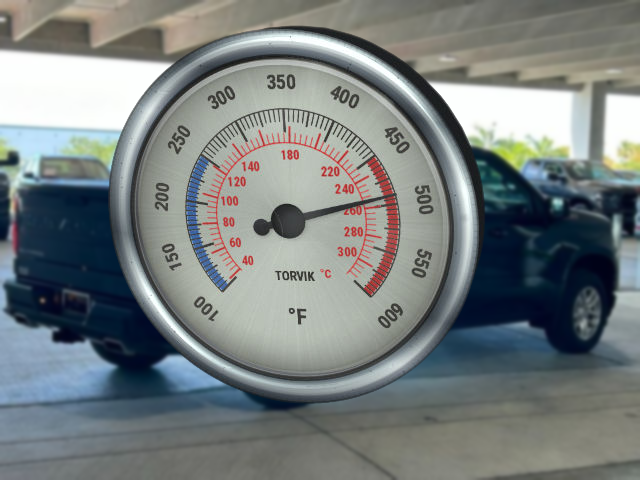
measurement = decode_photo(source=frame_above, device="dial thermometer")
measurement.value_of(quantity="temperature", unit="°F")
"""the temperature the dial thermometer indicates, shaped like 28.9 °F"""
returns 490 °F
